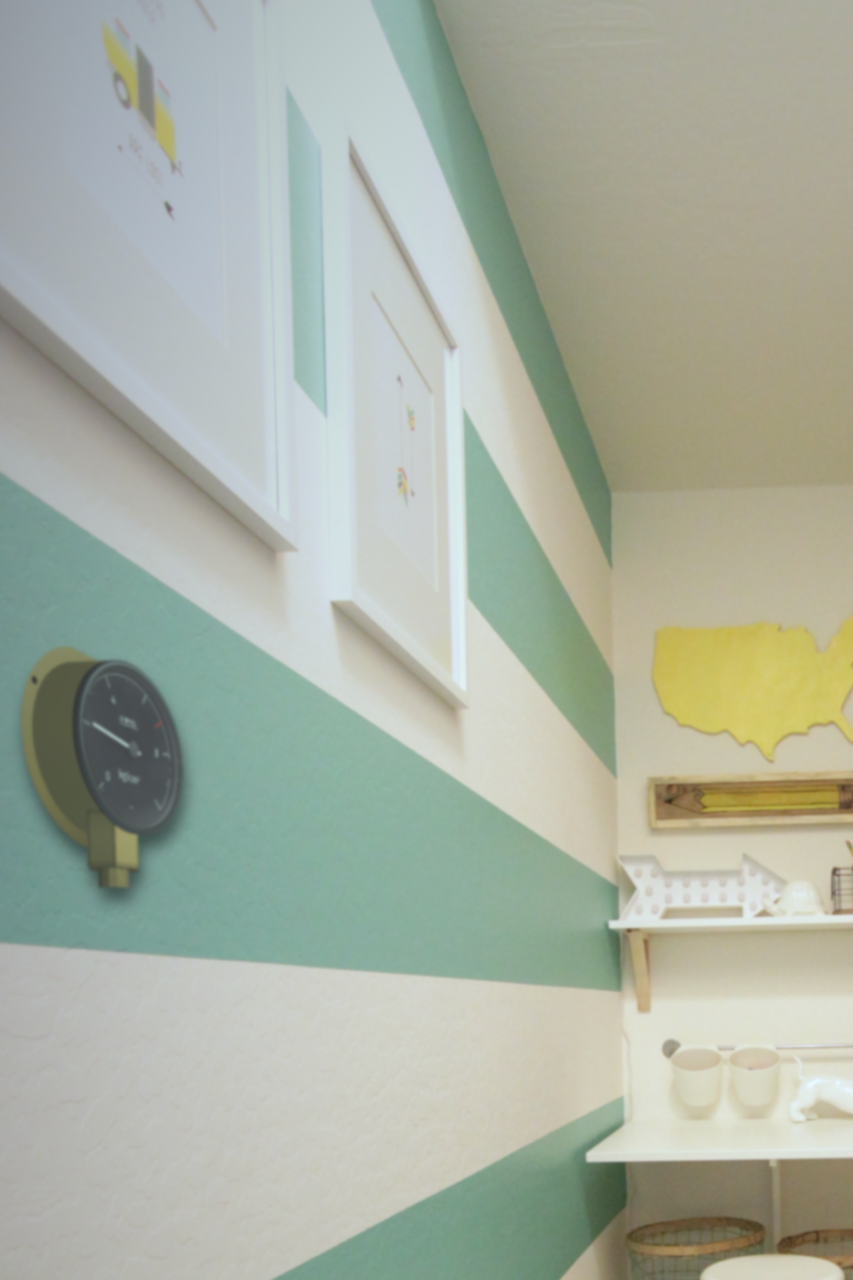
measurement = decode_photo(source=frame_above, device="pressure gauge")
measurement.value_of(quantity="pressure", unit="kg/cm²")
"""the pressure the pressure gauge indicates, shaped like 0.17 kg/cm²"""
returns 2 kg/cm²
